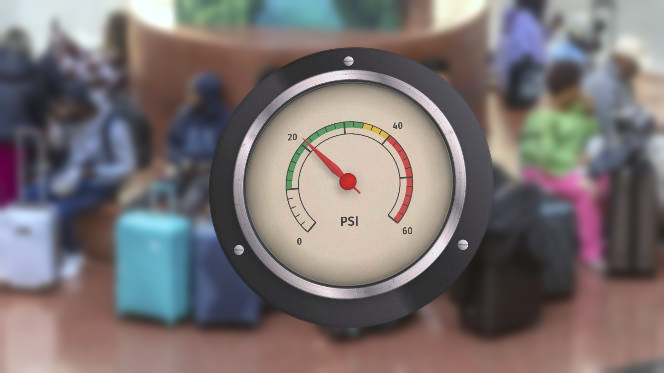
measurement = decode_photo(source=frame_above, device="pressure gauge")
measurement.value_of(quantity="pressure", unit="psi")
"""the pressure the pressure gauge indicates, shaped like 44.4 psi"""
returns 21 psi
